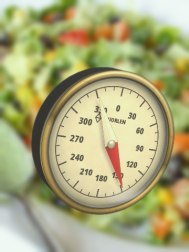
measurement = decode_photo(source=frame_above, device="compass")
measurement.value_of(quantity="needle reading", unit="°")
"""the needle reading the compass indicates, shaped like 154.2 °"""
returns 150 °
